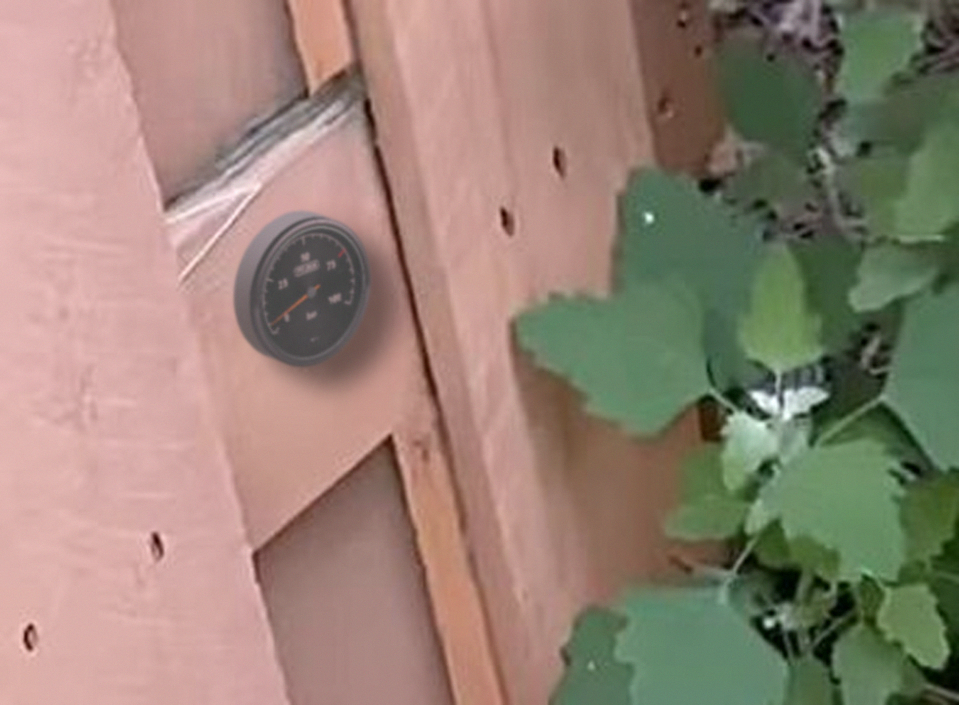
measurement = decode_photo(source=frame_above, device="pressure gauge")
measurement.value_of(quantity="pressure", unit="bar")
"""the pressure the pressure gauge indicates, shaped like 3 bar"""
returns 5 bar
